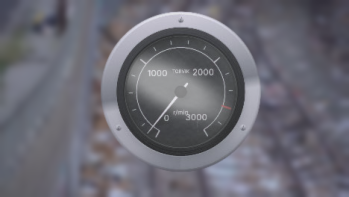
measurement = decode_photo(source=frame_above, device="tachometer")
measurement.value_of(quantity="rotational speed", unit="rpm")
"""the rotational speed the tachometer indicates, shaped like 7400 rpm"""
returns 100 rpm
